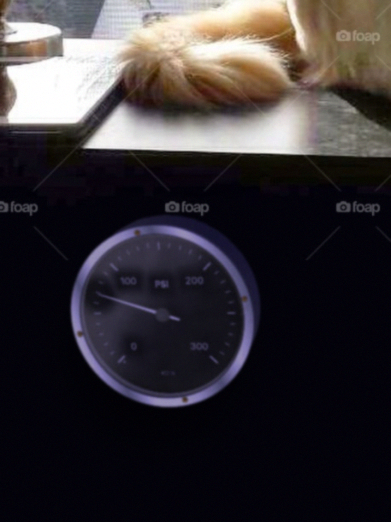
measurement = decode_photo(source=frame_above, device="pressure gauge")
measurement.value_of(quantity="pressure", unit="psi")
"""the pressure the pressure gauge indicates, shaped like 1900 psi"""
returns 70 psi
